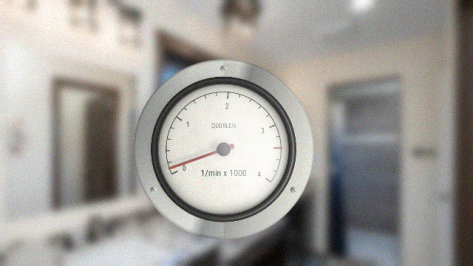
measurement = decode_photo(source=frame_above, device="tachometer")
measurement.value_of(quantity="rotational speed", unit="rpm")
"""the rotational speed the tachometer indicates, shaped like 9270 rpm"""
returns 100 rpm
